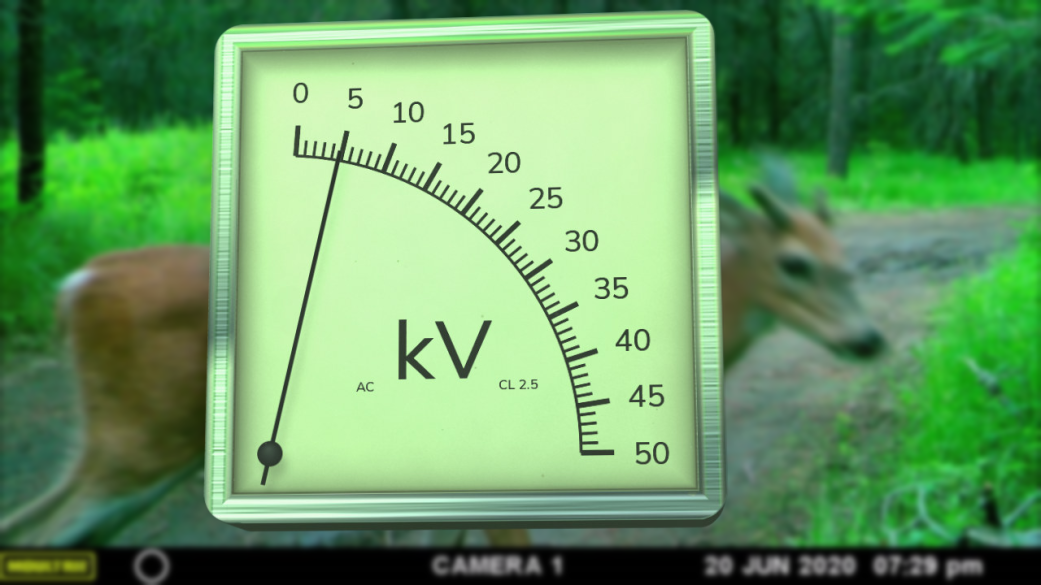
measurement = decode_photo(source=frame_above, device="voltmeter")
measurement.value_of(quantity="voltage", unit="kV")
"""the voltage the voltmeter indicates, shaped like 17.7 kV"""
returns 5 kV
